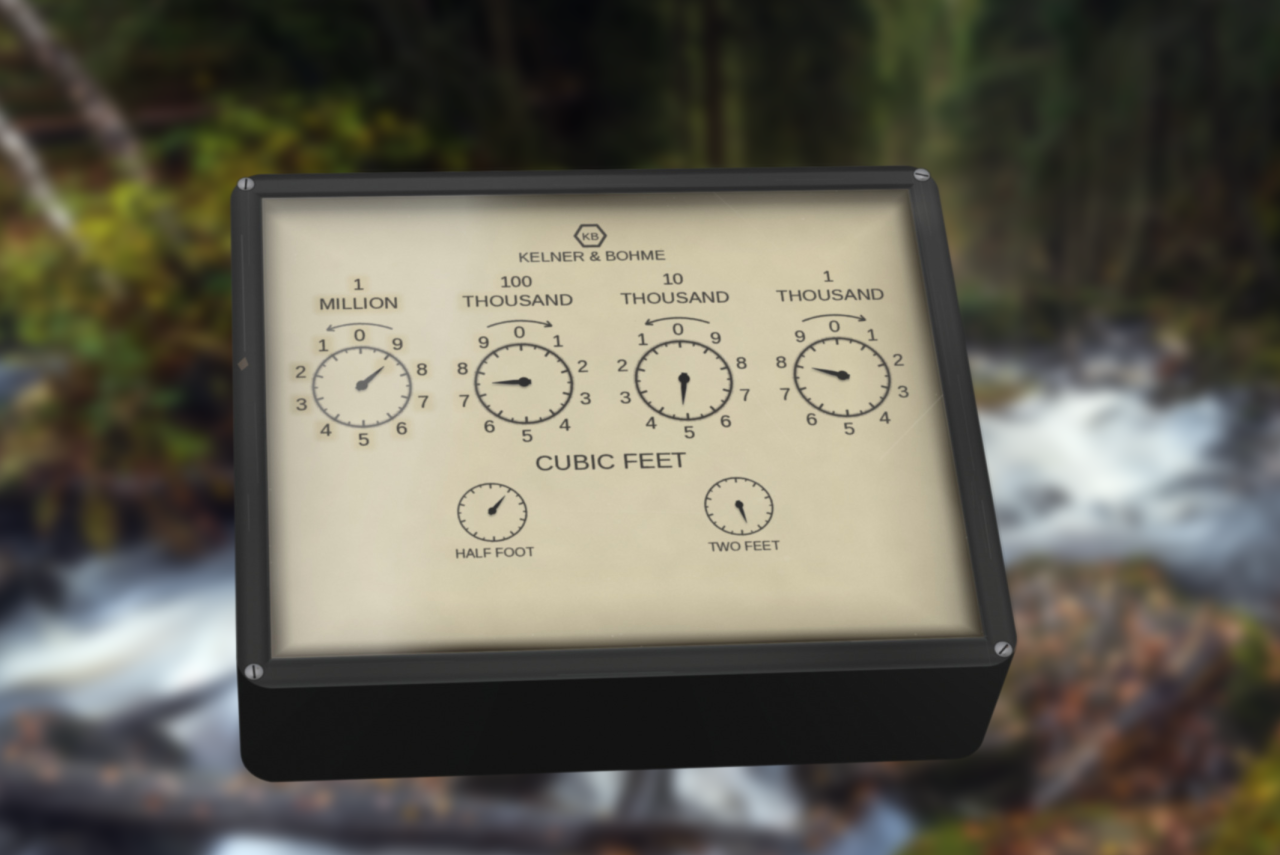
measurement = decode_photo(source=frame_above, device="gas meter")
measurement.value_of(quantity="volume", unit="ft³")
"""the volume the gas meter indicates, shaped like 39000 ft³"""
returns 874800 ft³
